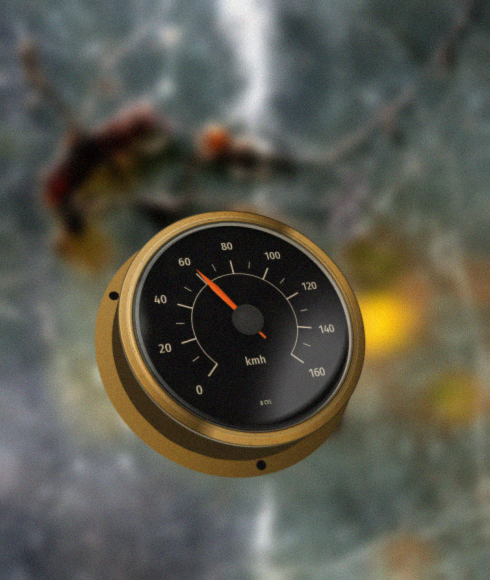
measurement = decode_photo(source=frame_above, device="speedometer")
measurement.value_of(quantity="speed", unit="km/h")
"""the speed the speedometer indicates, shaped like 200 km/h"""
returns 60 km/h
